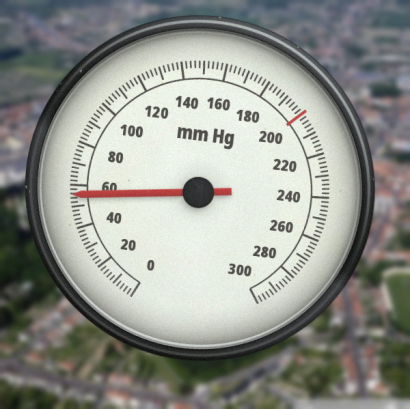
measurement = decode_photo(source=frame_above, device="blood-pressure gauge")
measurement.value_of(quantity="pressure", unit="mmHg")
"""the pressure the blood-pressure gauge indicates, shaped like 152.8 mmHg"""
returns 56 mmHg
